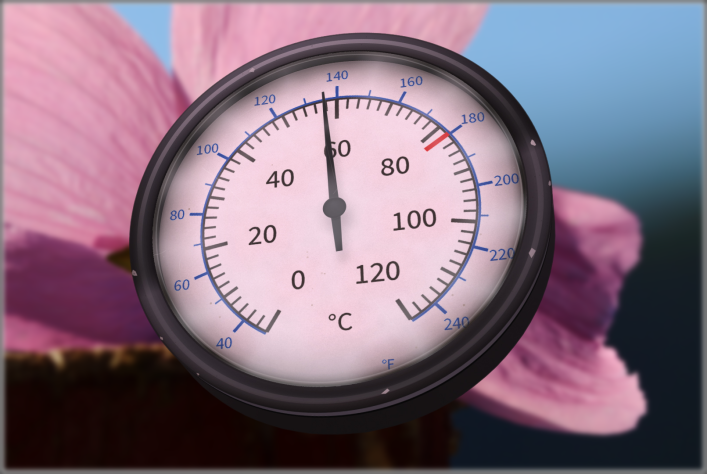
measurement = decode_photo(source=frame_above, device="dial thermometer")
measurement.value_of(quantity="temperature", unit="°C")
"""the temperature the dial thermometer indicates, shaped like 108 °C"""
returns 58 °C
